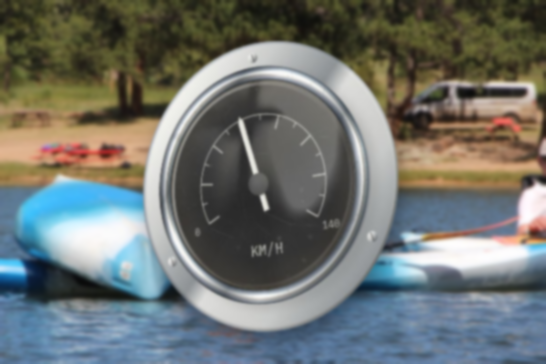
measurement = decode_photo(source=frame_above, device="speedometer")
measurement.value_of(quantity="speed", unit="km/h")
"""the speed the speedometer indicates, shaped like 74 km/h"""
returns 60 km/h
